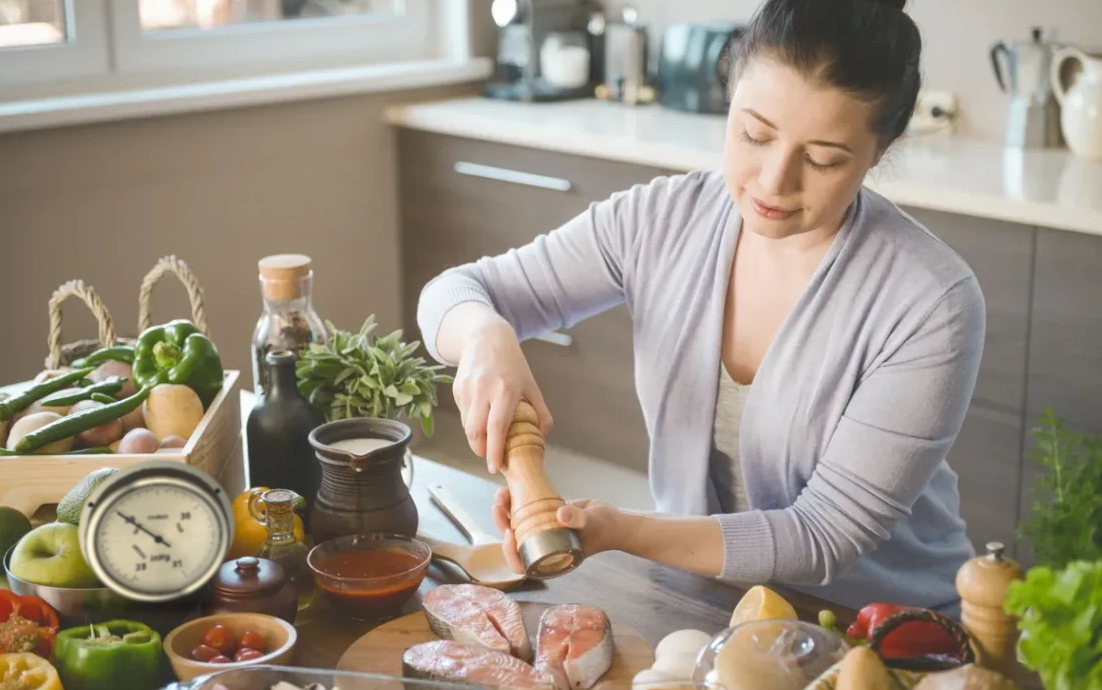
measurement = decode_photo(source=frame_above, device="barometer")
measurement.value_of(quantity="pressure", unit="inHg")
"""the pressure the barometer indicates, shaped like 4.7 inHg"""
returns 29 inHg
